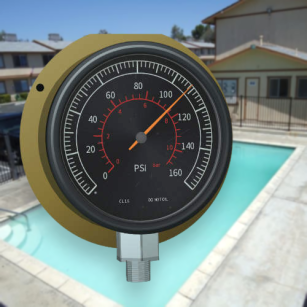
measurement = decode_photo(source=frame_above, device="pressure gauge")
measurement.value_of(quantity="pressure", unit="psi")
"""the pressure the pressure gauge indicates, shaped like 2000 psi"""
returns 108 psi
